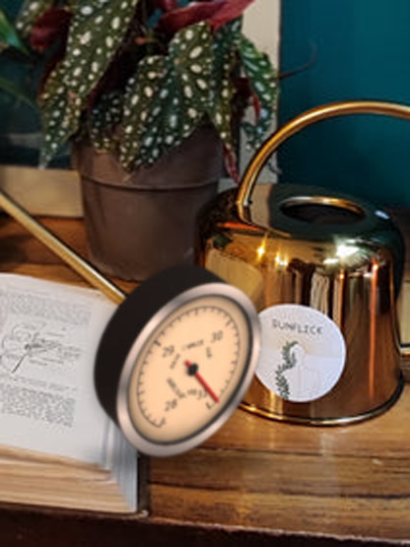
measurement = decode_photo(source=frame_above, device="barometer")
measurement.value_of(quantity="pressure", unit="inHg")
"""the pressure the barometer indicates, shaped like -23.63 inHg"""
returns 30.9 inHg
